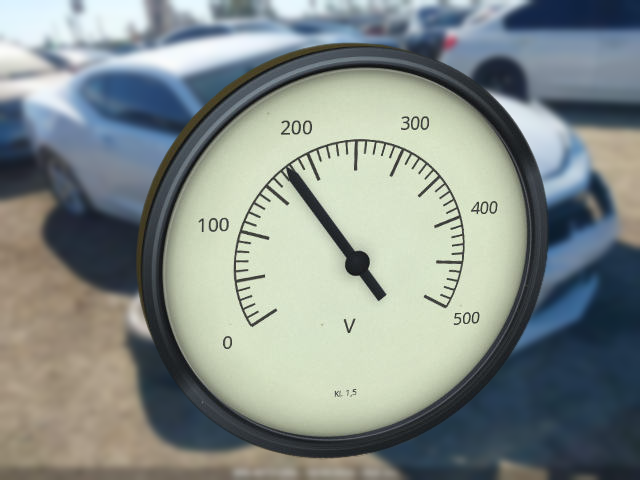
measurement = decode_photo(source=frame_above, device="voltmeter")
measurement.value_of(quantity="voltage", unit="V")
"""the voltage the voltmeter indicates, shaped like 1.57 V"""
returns 175 V
